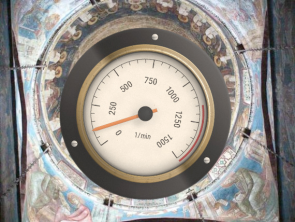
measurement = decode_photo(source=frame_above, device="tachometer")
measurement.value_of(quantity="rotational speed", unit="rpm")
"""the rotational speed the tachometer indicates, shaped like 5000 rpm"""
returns 100 rpm
